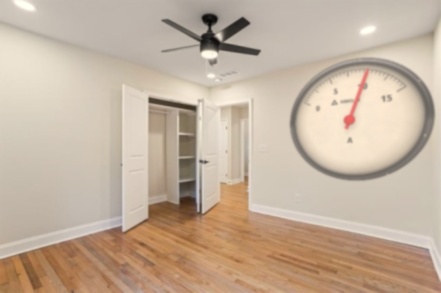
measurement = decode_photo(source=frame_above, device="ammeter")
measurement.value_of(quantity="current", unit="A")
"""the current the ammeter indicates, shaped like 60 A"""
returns 10 A
